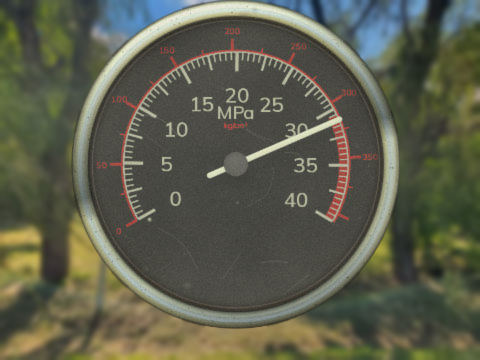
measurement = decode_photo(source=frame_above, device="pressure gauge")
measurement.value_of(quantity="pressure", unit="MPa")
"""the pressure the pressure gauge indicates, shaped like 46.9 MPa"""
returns 31 MPa
